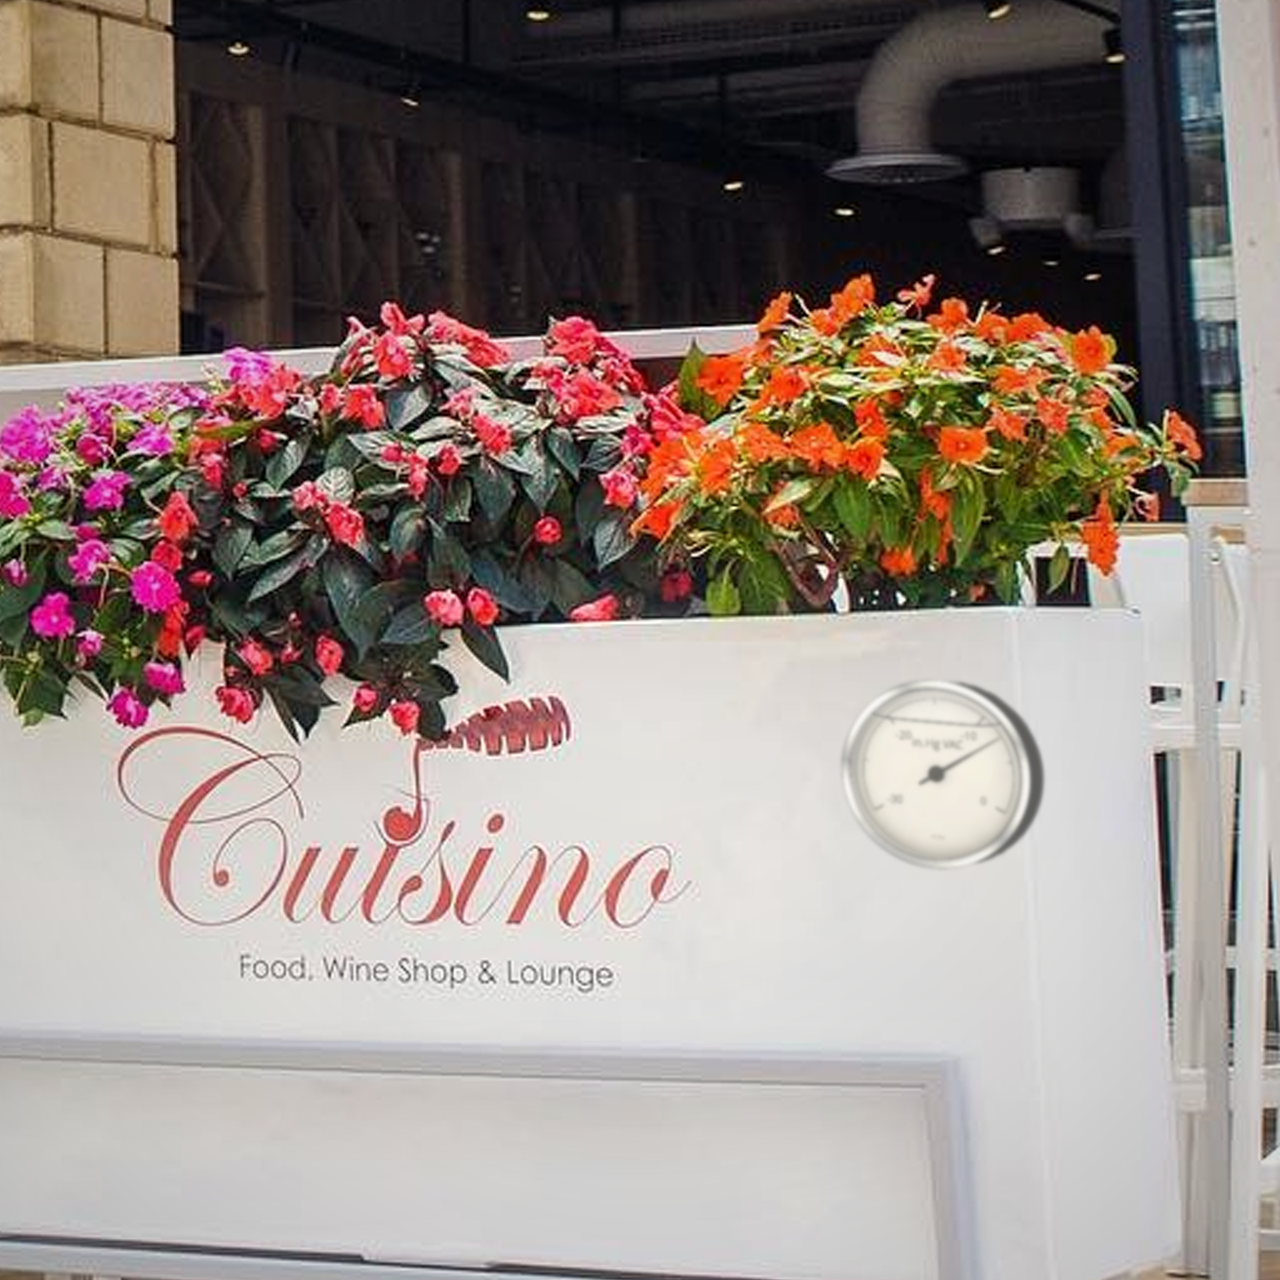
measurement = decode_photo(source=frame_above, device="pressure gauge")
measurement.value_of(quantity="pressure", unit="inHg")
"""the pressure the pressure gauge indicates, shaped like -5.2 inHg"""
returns -7.5 inHg
